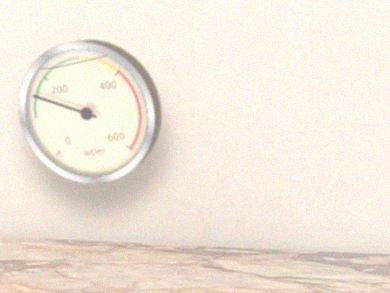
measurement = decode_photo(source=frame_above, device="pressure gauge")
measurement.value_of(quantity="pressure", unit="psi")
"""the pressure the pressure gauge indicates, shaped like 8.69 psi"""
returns 150 psi
